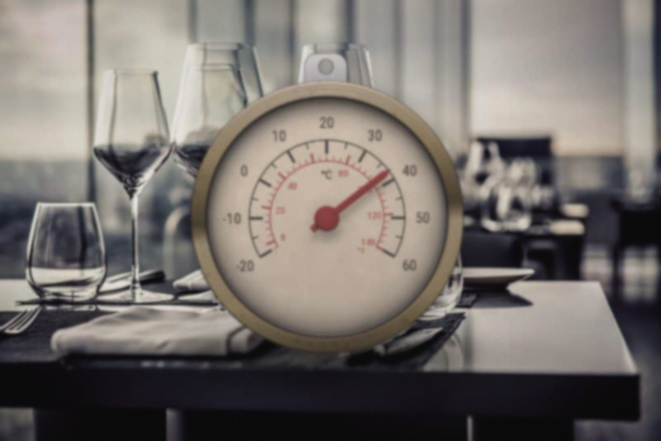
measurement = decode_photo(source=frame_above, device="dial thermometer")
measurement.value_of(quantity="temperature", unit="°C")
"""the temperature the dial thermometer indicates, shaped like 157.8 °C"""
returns 37.5 °C
